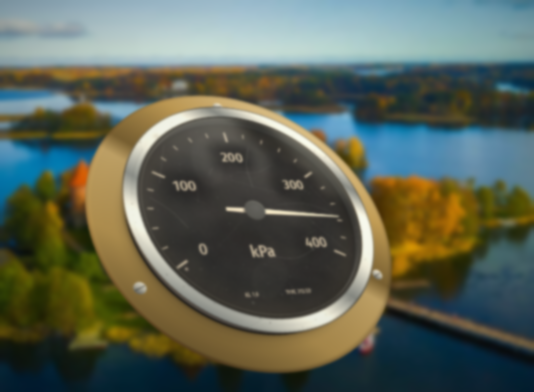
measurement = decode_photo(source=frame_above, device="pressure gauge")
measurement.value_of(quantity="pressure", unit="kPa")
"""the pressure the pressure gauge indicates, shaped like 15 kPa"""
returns 360 kPa
